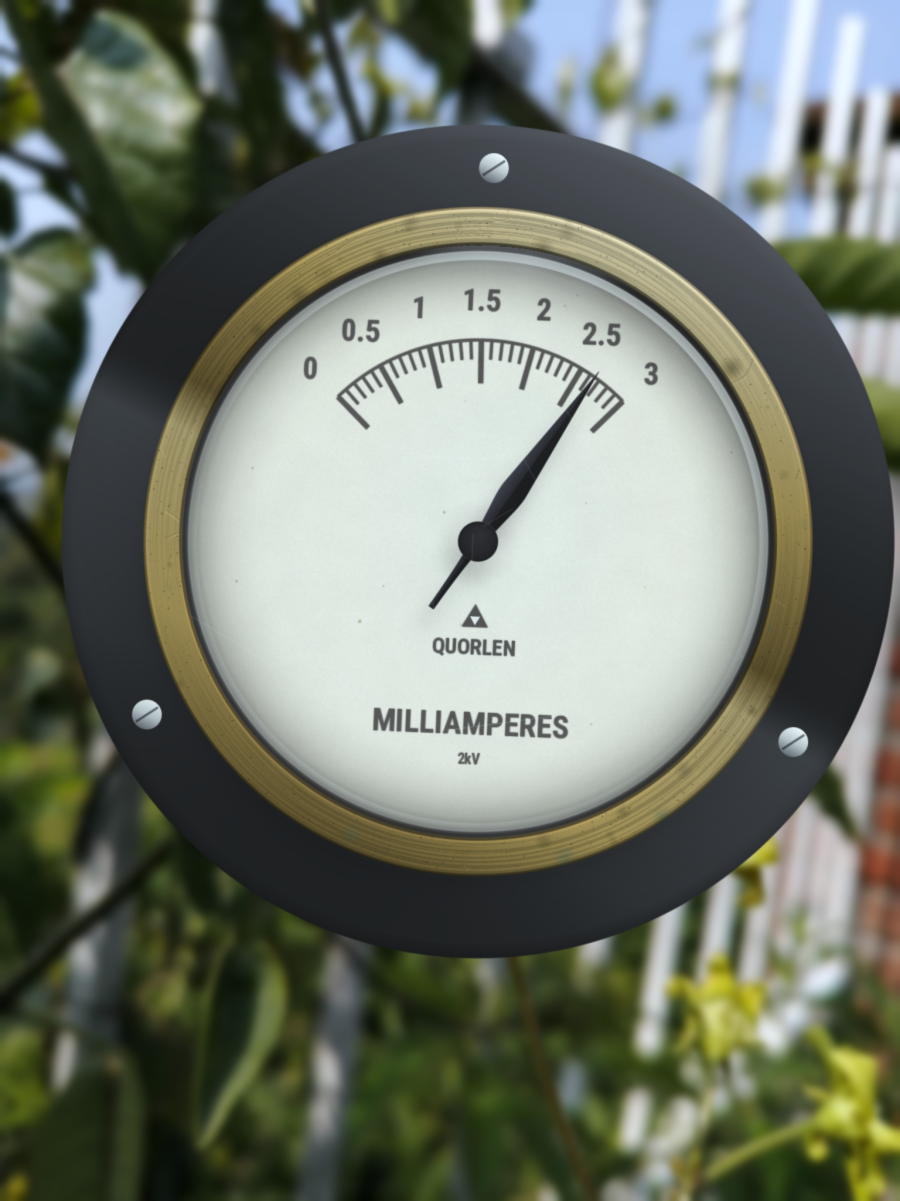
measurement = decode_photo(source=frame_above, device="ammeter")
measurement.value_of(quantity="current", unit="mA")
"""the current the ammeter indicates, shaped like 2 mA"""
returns 2.65 mA
